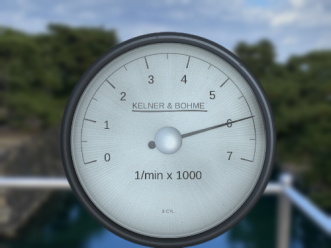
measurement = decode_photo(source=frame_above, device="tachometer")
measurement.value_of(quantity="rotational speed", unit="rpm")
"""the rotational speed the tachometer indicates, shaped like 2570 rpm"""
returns 6000 rpm
